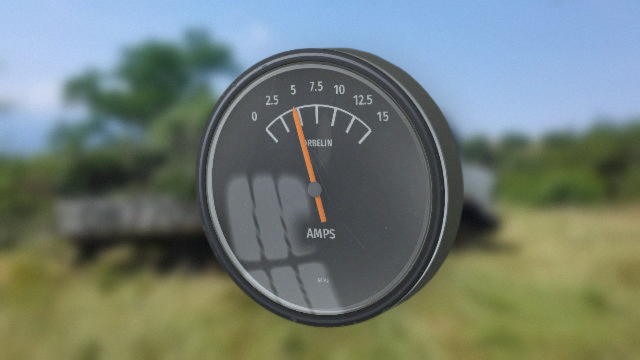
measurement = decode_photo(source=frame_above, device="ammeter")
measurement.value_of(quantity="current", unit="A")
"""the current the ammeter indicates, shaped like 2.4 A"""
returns 5 A
